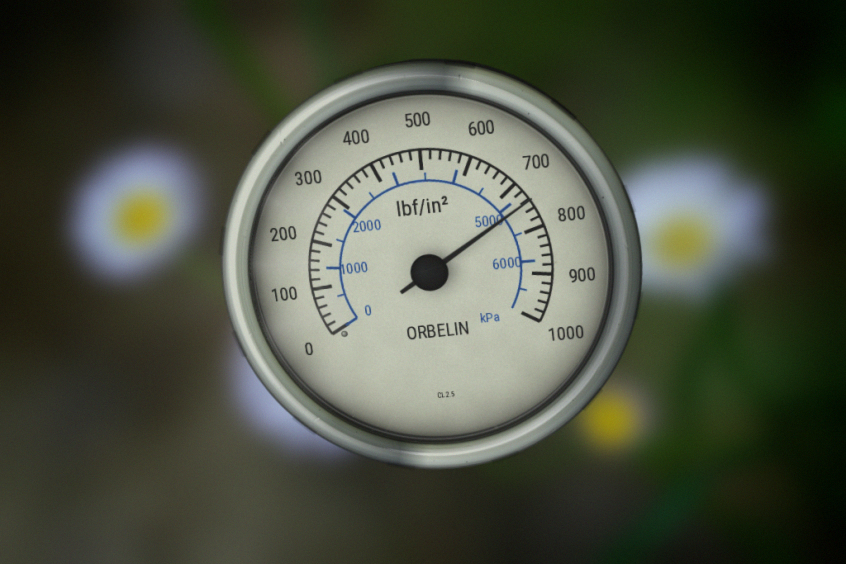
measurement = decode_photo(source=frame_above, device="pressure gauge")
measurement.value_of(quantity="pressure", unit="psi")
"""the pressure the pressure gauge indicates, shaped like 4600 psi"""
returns 740 psi
